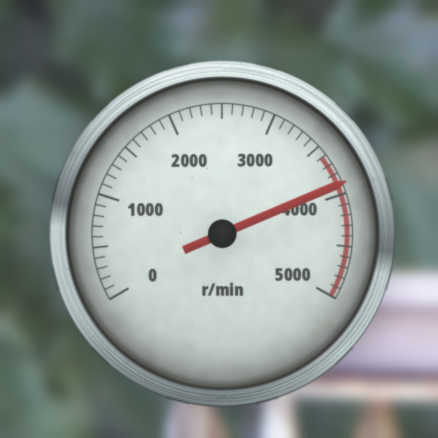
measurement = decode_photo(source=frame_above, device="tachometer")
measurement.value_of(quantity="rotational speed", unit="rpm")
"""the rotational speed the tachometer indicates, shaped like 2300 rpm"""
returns 3900 rpm
